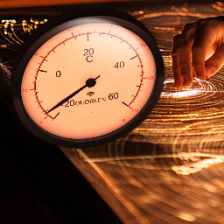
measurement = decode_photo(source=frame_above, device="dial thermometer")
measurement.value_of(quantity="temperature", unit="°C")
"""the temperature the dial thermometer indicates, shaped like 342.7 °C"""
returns -16 °C
